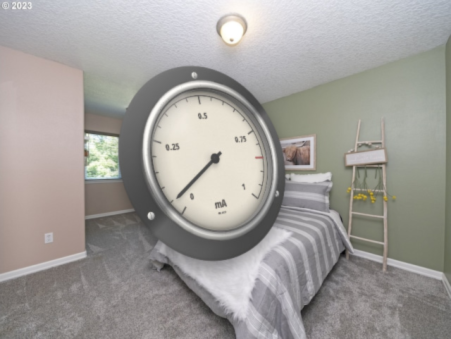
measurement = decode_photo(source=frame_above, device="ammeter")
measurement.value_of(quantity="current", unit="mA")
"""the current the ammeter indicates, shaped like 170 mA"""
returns 0.05 mA
